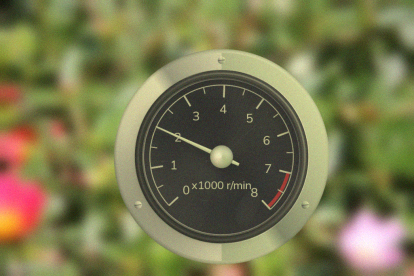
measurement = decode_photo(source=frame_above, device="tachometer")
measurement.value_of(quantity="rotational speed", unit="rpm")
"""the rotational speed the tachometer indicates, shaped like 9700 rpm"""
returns 2000 rpm
